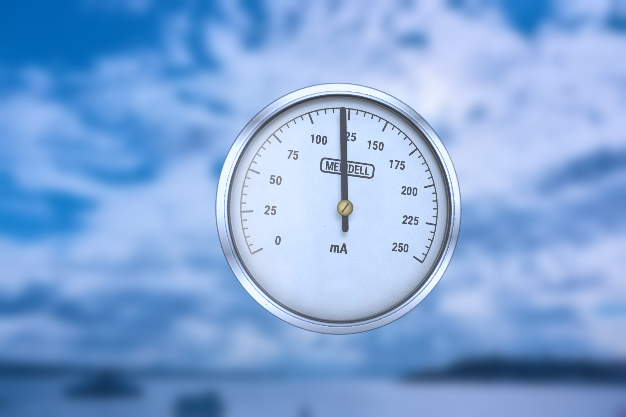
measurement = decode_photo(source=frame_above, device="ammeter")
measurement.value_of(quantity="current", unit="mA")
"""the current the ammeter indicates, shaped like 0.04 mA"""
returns 120 mA
